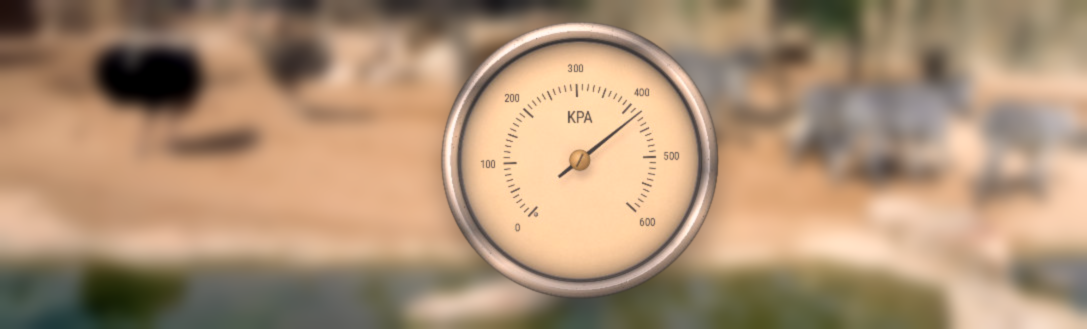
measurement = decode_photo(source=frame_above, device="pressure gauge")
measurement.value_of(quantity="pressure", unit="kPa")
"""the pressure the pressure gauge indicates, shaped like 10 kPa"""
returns 420 kPa
